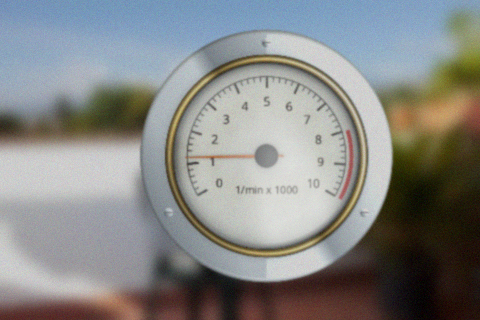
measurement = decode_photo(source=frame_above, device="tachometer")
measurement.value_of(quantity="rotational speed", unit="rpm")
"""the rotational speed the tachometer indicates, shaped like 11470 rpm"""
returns 1200 rpm
